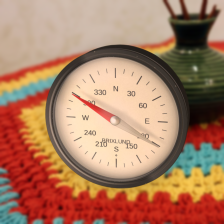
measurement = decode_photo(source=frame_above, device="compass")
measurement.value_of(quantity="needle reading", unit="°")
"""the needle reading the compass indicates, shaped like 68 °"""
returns 300 °
